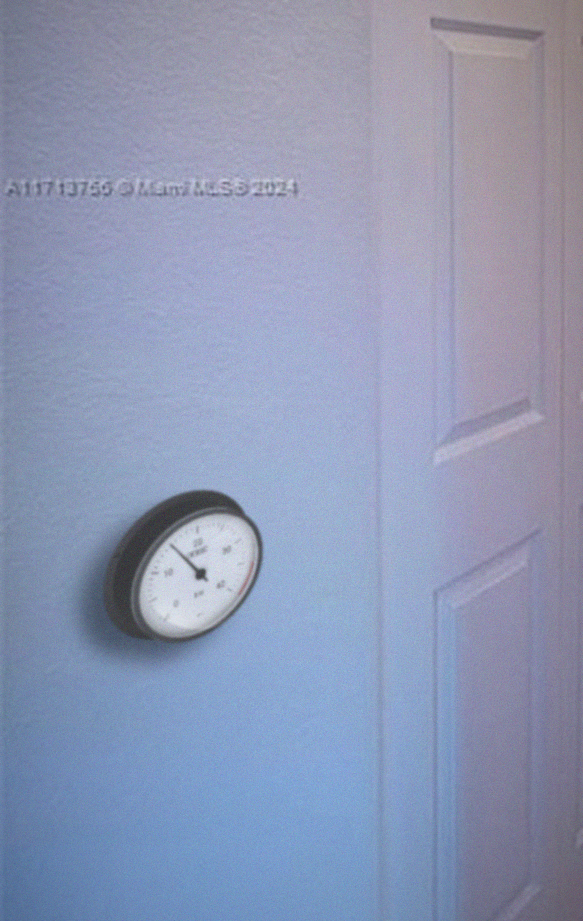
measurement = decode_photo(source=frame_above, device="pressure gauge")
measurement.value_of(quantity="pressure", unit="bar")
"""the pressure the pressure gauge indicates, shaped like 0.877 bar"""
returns 15 bar
